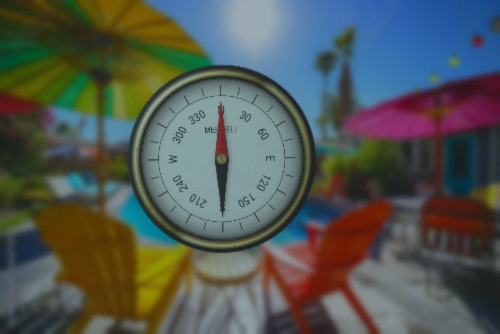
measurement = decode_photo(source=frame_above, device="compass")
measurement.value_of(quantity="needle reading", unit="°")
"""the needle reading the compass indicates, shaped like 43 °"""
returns 0 °
